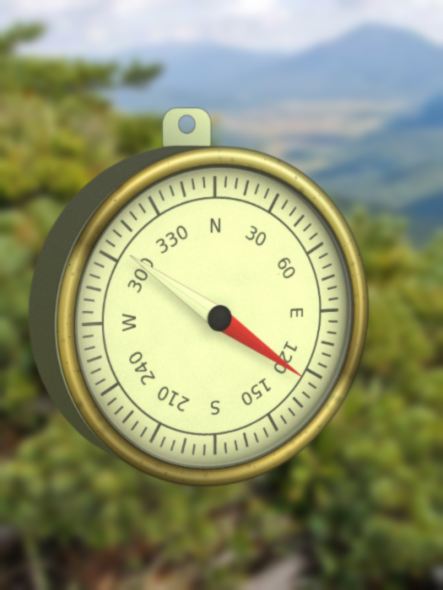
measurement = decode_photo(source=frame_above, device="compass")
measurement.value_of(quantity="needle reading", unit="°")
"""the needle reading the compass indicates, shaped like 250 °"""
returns 125 °
